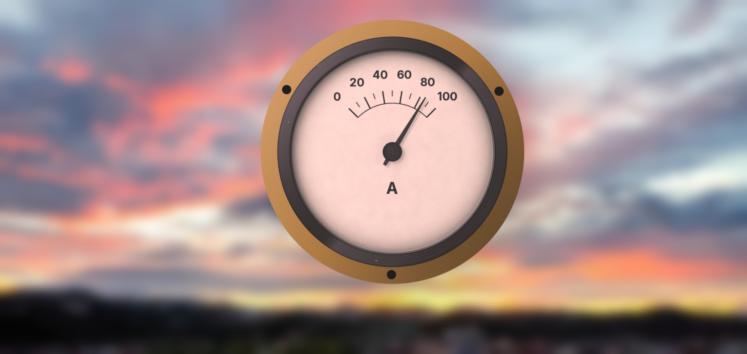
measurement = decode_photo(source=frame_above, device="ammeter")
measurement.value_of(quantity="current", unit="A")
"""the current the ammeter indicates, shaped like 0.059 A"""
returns 85 A
